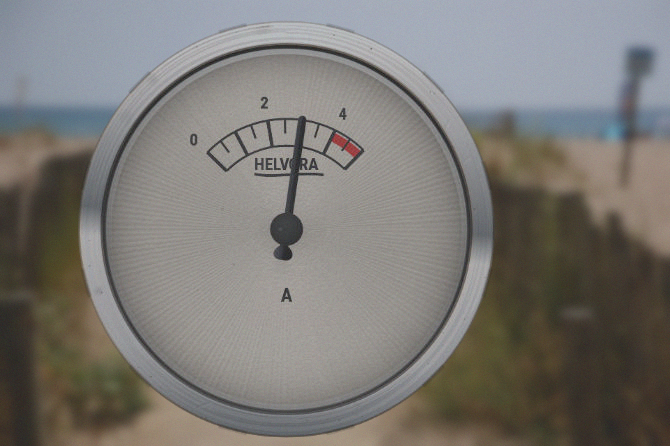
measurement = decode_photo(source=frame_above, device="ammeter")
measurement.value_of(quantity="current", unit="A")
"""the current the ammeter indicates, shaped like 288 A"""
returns 3 A
